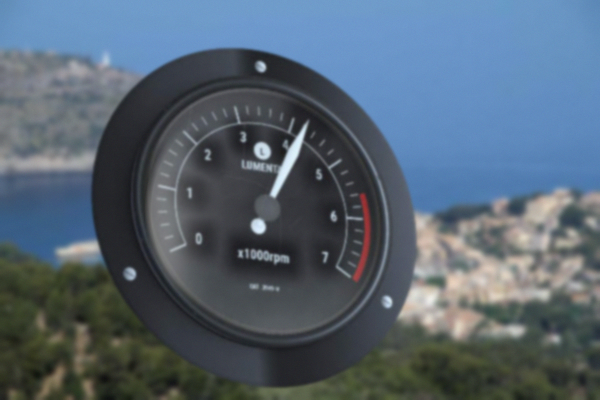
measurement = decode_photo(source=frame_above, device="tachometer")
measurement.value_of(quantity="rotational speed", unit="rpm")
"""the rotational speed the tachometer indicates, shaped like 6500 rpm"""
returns 4200 rpm
